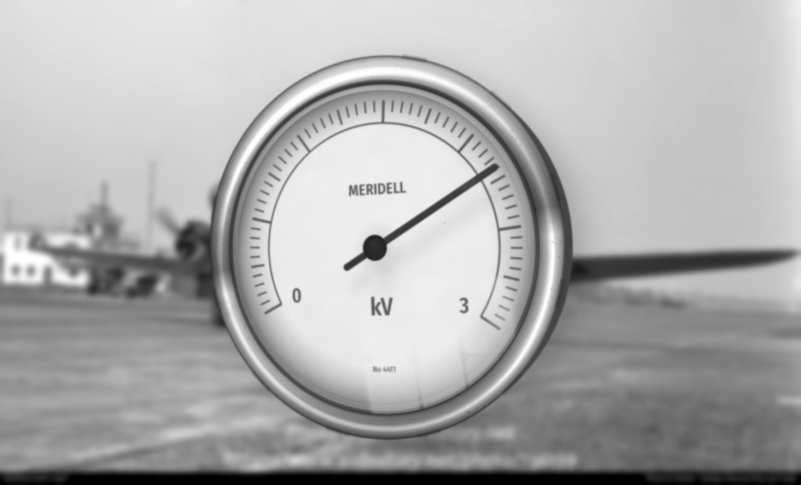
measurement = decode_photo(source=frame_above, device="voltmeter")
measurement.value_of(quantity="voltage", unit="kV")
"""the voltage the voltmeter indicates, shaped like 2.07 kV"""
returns 2.2 kV
